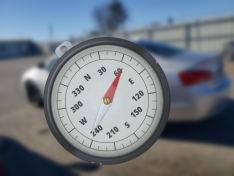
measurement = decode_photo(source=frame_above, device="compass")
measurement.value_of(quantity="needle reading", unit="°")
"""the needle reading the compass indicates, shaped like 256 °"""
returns 65 °
